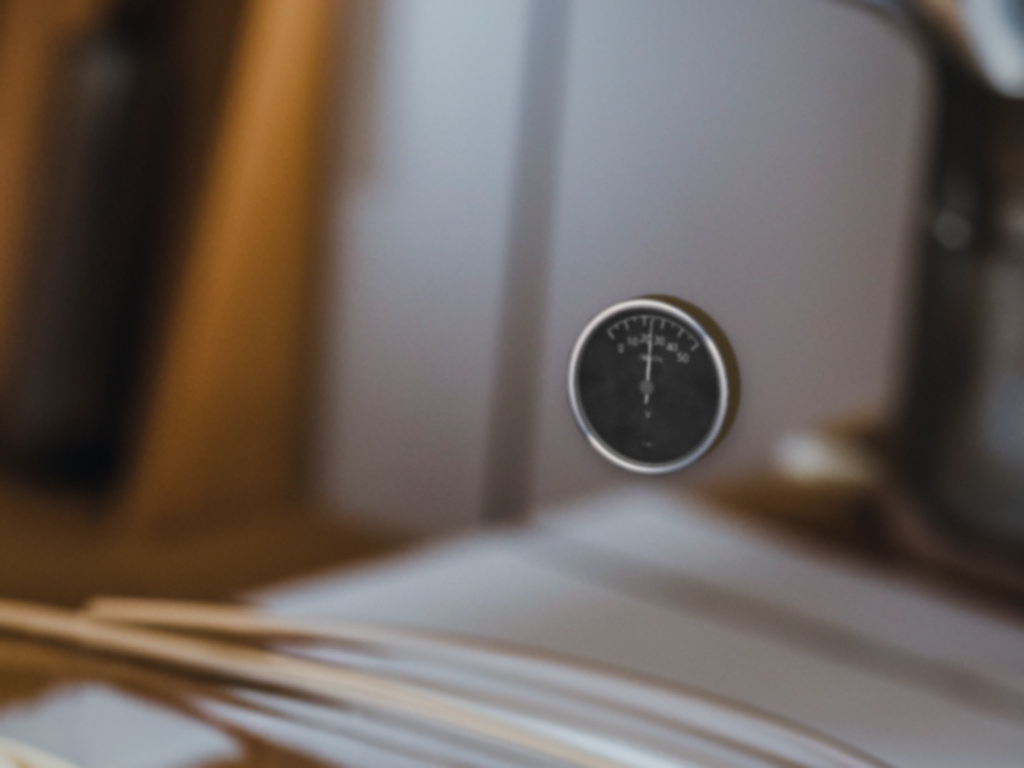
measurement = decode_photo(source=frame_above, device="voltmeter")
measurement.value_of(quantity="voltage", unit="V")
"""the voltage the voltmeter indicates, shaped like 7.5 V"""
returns 25 V
